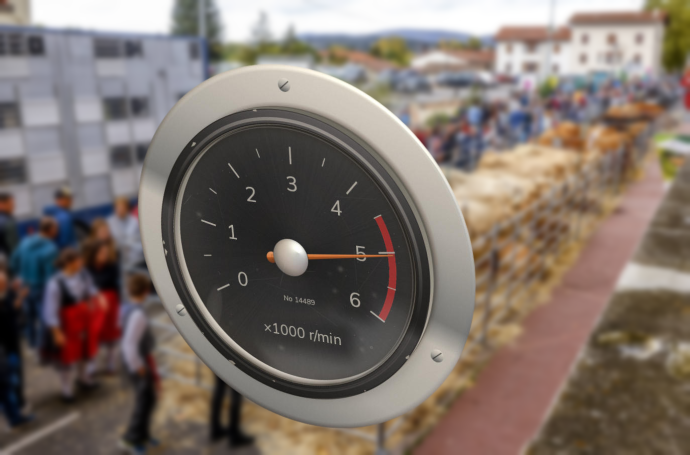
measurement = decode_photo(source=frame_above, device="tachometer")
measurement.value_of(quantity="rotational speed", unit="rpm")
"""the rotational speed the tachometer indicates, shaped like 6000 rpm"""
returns 5000 rpm
